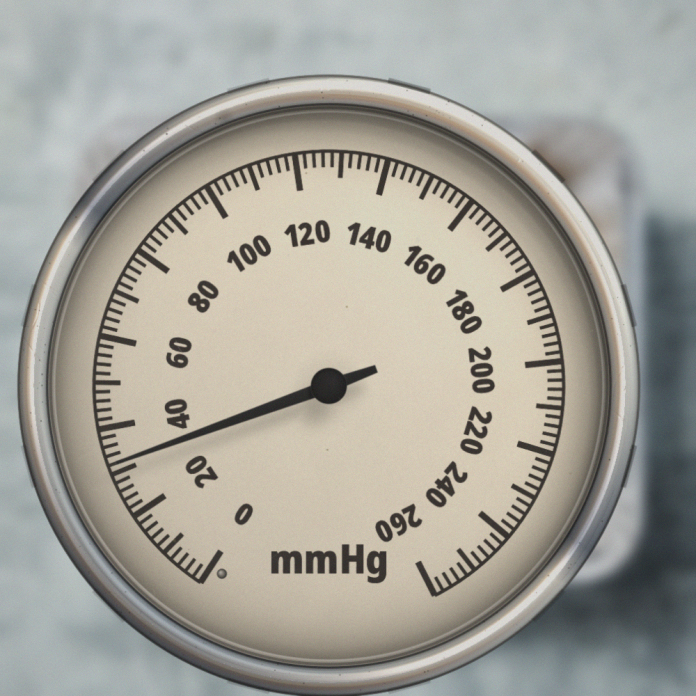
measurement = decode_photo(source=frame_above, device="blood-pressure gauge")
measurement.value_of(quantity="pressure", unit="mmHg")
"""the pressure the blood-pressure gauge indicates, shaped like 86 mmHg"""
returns 32 mmHg
